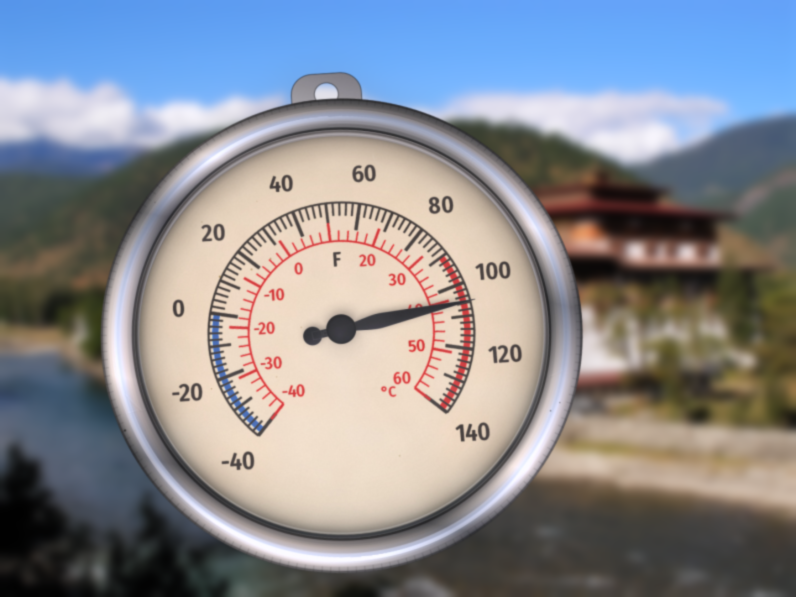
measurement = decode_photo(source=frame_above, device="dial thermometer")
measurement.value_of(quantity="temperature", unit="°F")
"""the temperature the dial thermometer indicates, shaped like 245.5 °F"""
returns 106 °F
